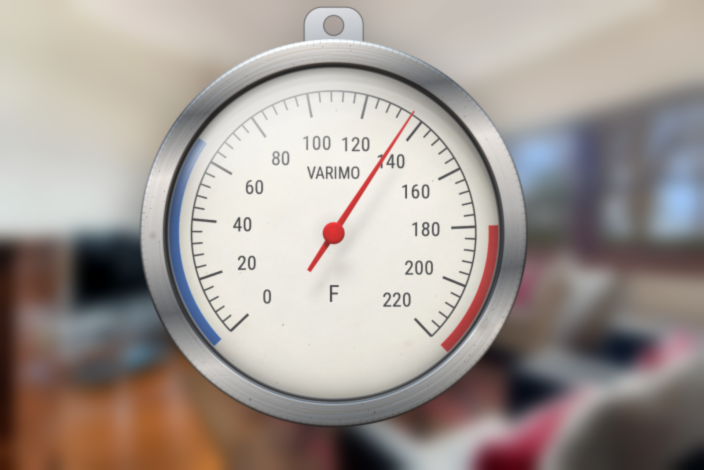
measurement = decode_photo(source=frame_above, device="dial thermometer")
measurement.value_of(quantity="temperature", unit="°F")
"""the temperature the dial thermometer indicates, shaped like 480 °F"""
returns 136 °F
